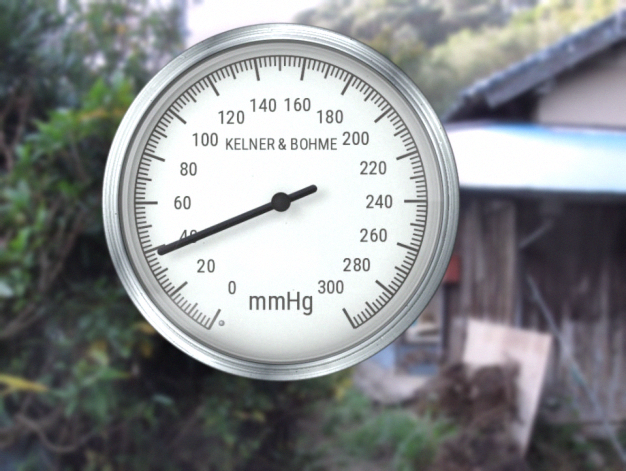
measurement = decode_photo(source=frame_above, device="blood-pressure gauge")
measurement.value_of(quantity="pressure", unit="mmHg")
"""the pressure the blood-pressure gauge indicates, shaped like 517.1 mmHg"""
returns 38 mmHg
